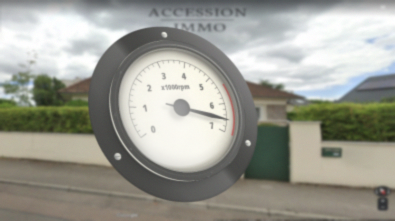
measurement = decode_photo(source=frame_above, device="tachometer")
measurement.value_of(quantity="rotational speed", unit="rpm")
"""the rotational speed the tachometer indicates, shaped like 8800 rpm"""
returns 6600 rpm
